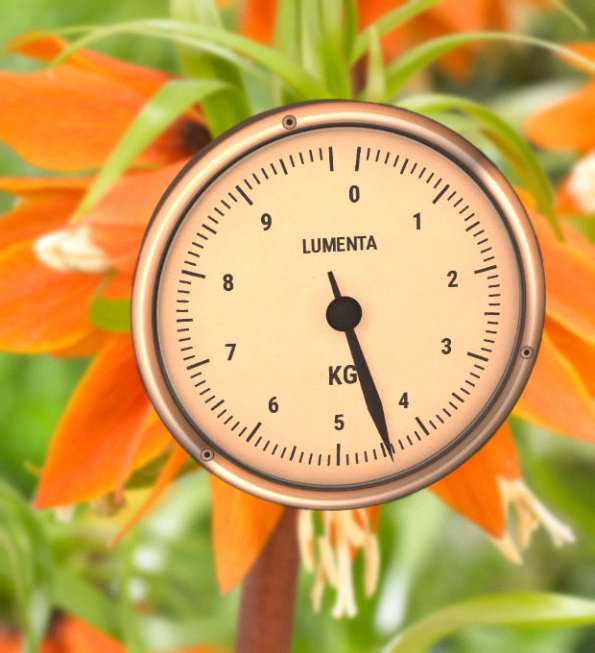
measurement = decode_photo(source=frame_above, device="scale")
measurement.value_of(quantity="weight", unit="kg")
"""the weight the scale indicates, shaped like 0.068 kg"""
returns 4.45 kg
